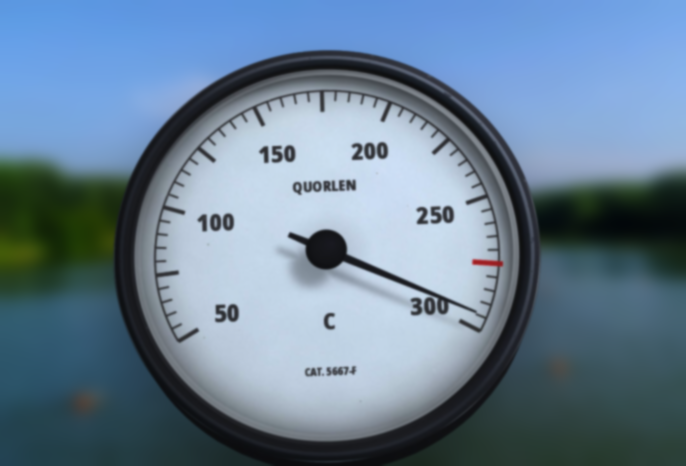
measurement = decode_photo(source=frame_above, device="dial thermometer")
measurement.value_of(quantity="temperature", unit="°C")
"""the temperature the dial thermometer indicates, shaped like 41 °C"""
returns 295 °C
